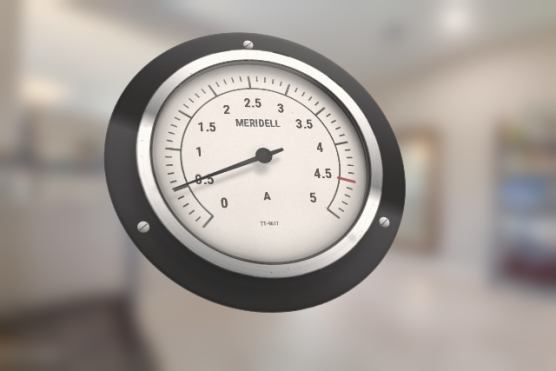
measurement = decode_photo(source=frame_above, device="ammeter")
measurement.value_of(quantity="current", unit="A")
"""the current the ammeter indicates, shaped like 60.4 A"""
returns 0.5 A
